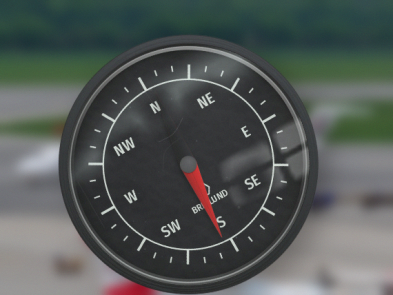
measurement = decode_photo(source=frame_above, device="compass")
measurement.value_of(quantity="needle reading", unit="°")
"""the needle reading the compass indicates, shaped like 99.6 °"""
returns 185 °
